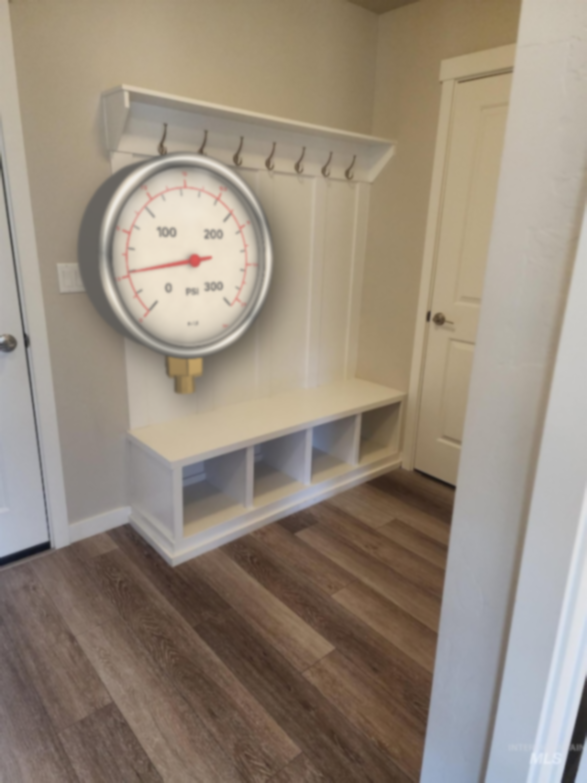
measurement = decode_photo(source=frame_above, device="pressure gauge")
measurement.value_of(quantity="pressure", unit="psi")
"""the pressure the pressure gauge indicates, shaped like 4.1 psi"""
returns 40 psi
